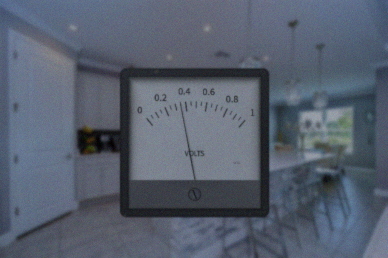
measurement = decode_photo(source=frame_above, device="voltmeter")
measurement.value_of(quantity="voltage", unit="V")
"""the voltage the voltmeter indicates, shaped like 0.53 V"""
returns 0.35 V
